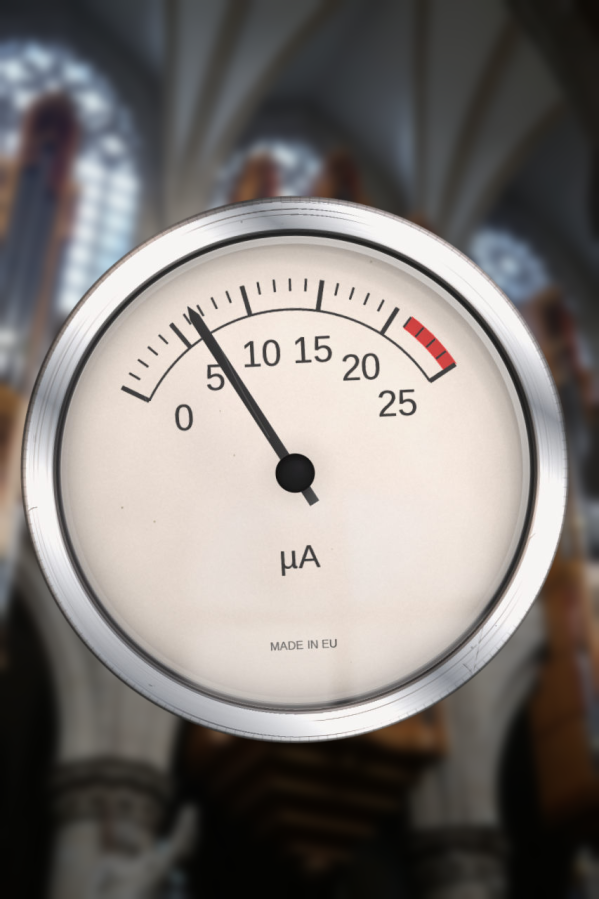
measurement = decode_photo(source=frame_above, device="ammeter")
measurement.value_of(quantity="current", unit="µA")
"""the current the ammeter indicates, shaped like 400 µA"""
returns 6.5 µA
